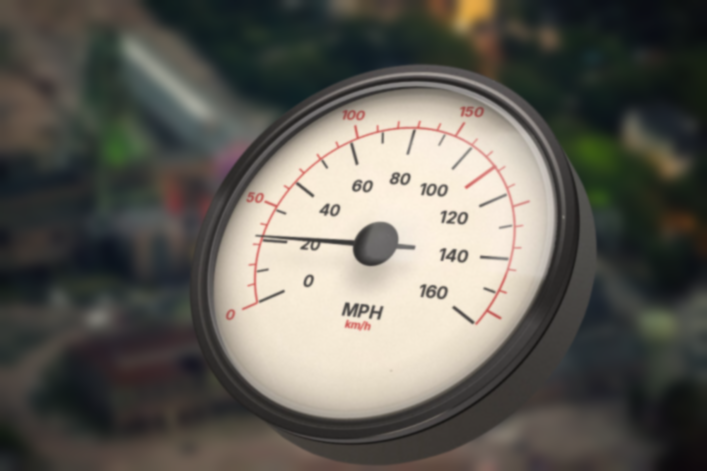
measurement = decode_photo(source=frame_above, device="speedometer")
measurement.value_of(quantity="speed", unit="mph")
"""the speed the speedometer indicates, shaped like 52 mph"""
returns 20 mph
